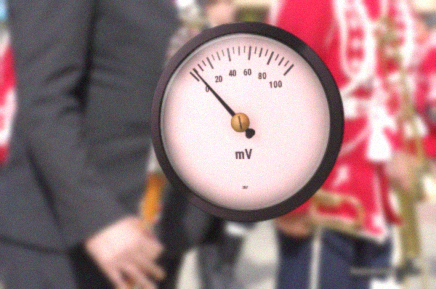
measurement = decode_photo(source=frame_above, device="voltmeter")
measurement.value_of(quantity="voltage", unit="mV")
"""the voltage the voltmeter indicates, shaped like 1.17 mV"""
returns 5 mV
